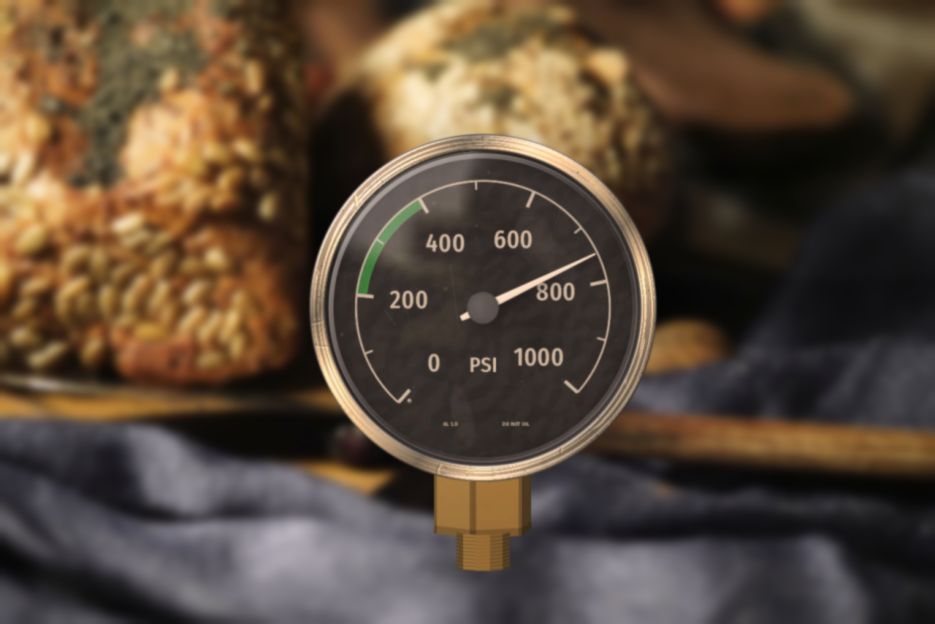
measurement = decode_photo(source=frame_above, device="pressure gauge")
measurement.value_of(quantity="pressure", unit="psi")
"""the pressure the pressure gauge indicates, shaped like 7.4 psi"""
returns 750 psi
